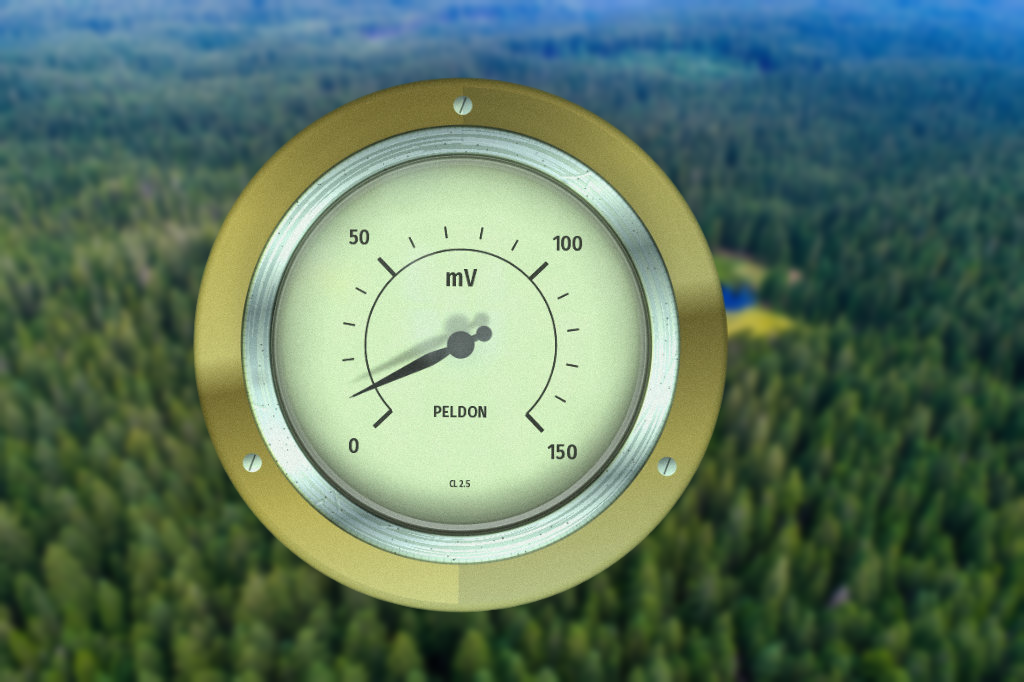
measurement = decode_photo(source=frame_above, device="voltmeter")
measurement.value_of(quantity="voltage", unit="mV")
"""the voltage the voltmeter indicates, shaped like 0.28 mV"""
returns 10 mV
